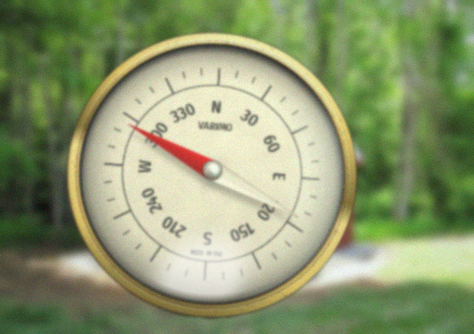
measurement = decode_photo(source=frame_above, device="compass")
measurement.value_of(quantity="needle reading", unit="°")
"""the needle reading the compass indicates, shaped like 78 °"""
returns 295 °
